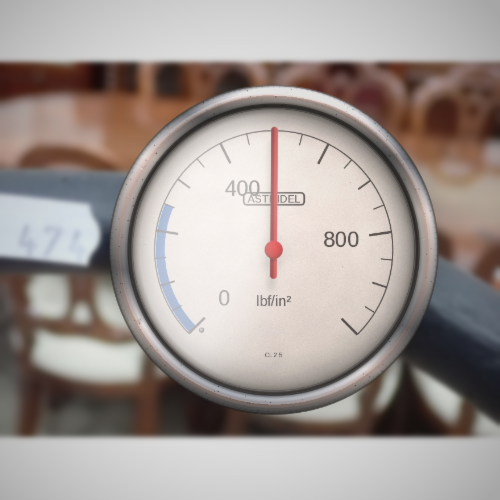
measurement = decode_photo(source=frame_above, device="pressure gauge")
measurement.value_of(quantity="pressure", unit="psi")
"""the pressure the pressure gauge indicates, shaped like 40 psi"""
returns 500 psi
